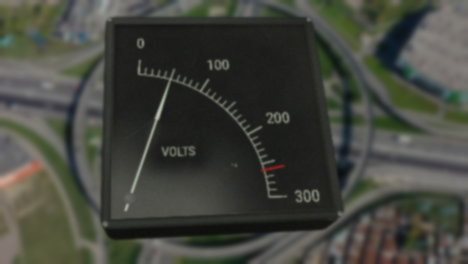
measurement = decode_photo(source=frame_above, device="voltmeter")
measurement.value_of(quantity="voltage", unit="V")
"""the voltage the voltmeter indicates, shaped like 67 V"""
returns 50 V
